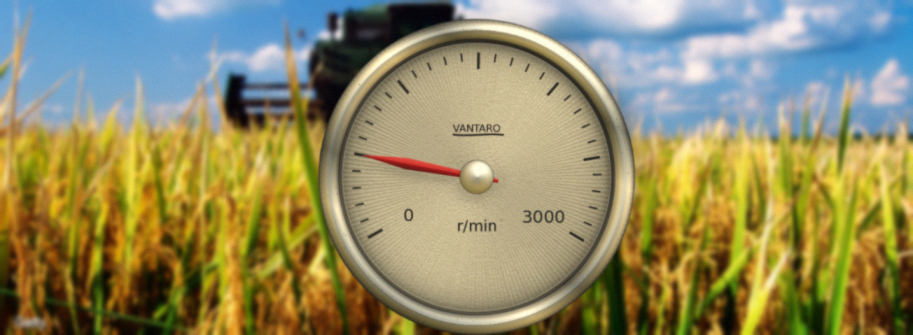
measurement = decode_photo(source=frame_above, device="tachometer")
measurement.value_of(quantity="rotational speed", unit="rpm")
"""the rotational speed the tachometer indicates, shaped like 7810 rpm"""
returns 500 rpm
